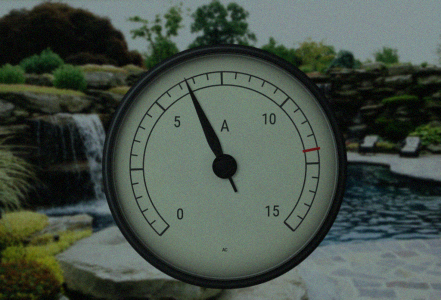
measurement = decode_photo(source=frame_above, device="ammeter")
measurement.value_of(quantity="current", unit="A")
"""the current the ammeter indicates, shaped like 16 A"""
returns 6.25 A
